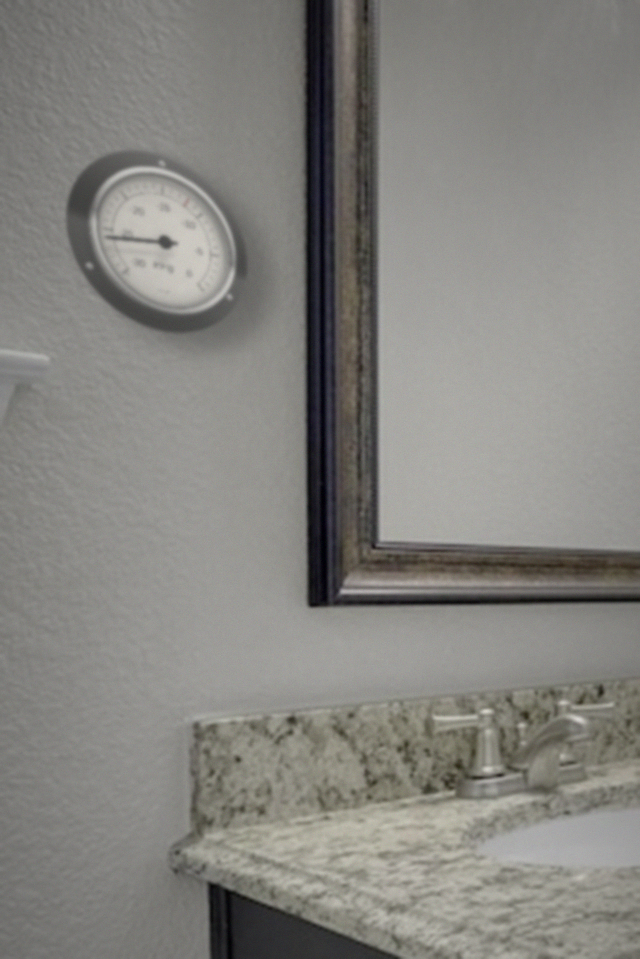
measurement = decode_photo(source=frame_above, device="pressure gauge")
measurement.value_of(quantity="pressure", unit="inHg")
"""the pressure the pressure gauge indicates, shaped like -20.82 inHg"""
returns -26 inHg
